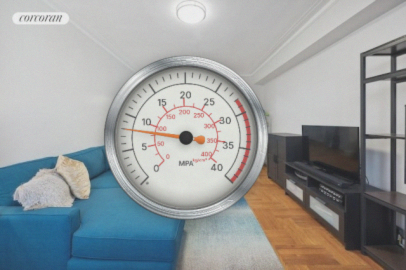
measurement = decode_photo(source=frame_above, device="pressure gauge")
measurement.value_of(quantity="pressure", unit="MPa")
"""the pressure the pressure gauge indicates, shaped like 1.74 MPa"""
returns 8 MPa
